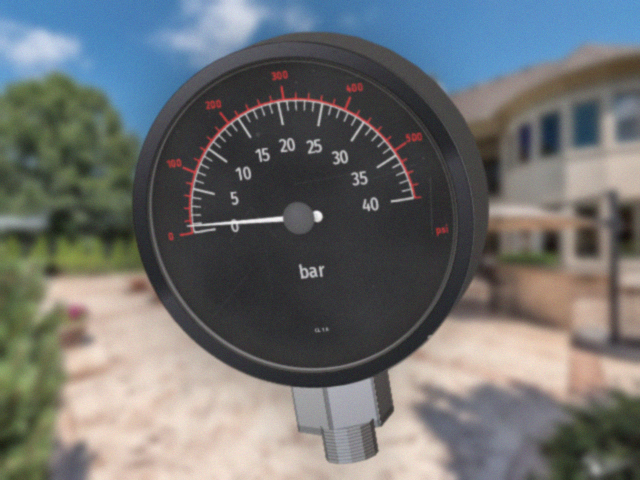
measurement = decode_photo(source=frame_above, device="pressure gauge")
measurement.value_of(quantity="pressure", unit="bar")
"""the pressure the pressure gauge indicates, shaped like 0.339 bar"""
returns 1 bar
